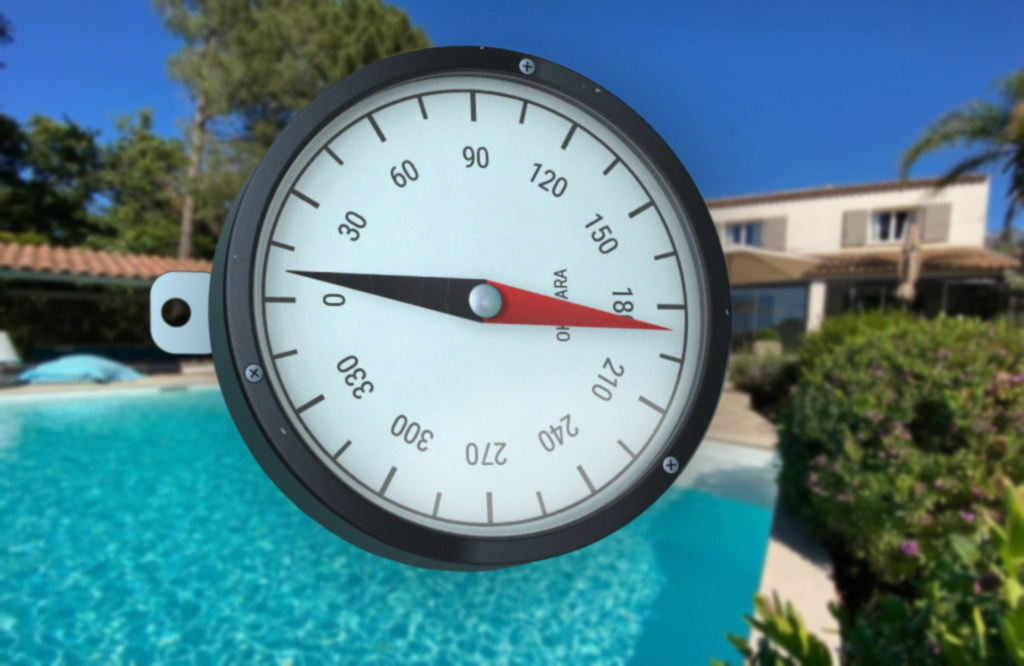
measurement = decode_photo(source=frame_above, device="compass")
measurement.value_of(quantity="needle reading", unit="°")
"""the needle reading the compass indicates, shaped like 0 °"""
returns 187.5 °
